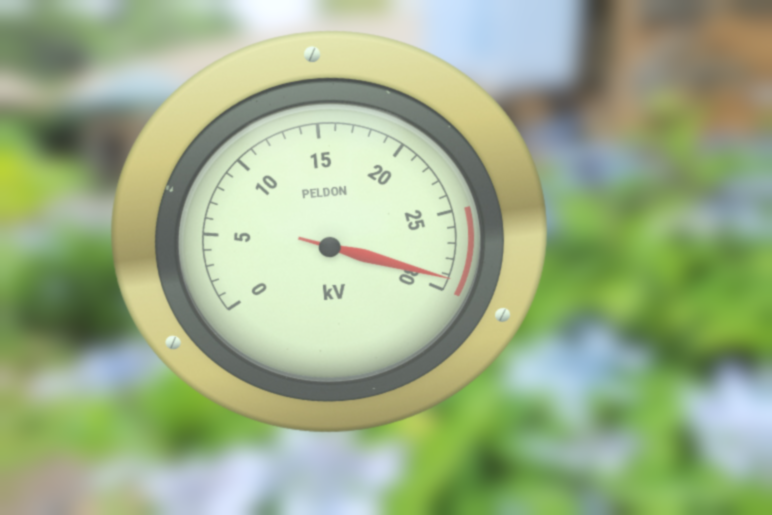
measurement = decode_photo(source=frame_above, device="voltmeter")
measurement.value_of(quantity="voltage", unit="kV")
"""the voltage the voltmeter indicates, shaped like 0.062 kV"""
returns 29 kV
